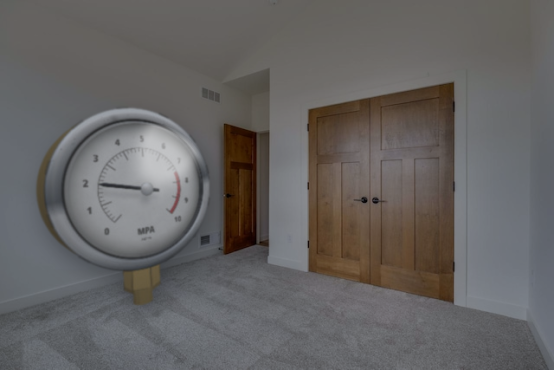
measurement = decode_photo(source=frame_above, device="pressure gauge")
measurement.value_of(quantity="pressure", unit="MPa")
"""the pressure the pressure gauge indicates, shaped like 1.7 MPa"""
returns 2 MPa
